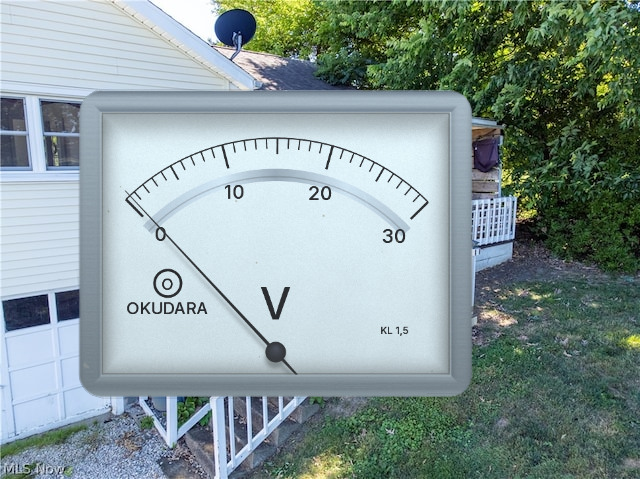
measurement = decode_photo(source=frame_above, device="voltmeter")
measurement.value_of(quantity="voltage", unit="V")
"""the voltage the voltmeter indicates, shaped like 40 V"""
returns 0.5 V
